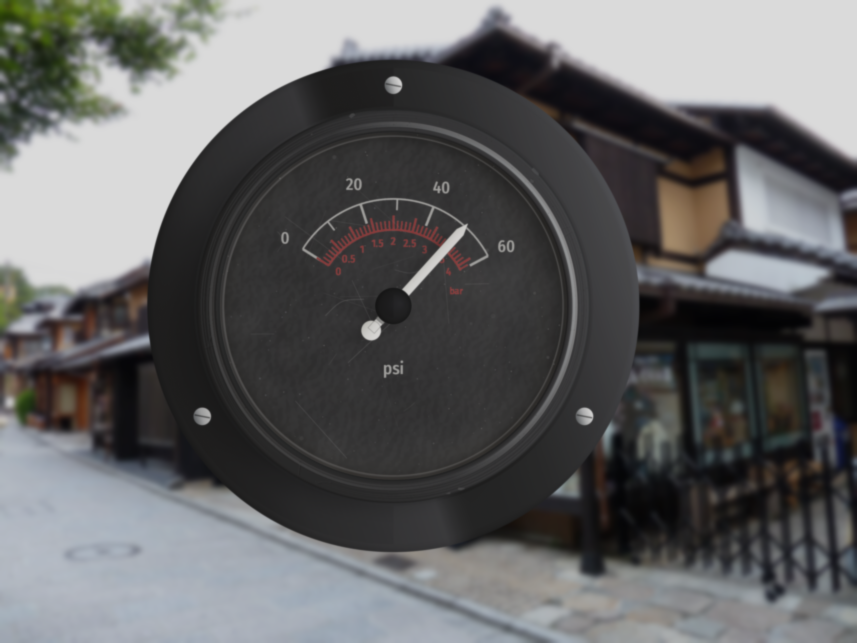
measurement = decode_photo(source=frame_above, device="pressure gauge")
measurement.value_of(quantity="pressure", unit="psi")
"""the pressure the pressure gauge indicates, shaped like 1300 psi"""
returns 50 psi
